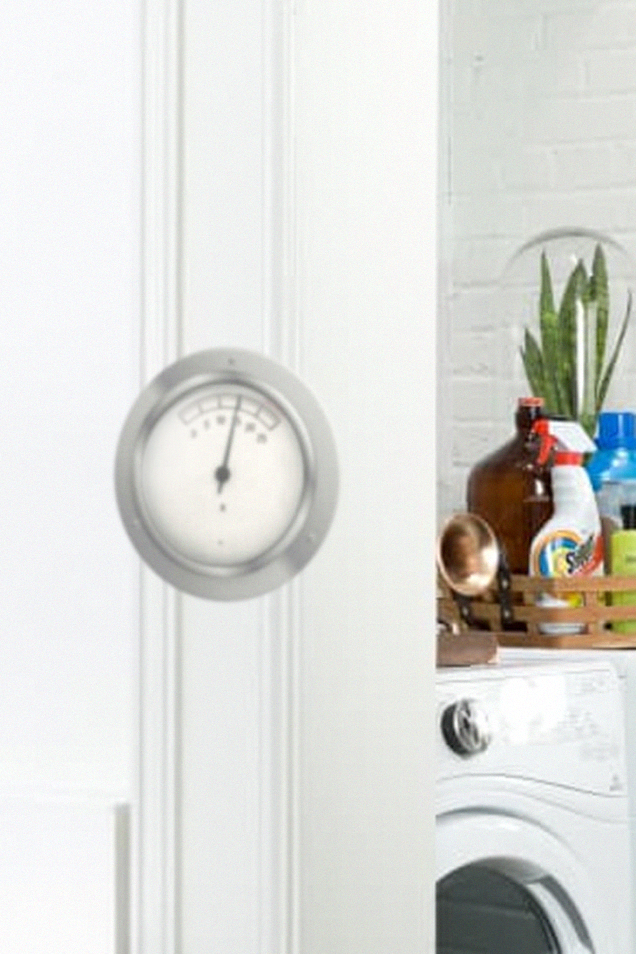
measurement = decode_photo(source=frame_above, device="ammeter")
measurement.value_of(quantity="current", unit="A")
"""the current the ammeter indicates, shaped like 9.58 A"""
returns 15 A
